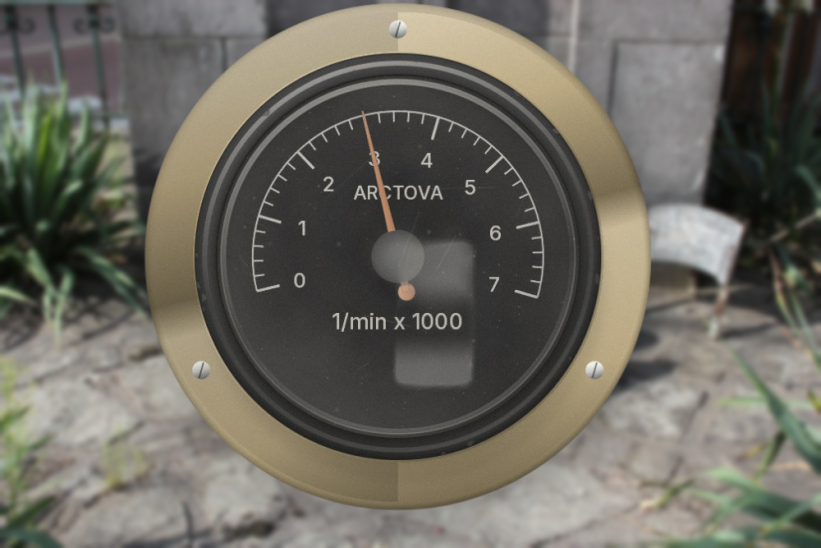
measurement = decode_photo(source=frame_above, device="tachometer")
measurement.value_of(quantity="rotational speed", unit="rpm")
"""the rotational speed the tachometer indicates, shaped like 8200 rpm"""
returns 3000 rpm
